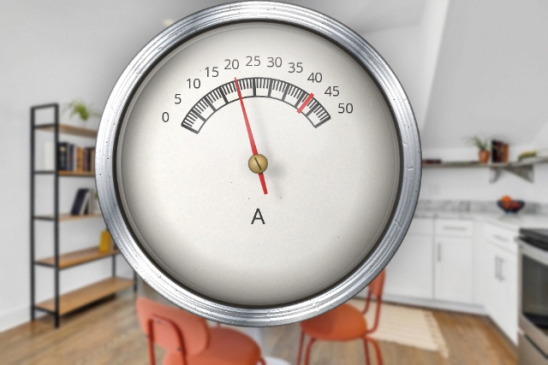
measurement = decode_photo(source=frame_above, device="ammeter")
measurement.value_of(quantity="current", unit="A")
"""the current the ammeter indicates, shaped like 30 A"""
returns 20 A
